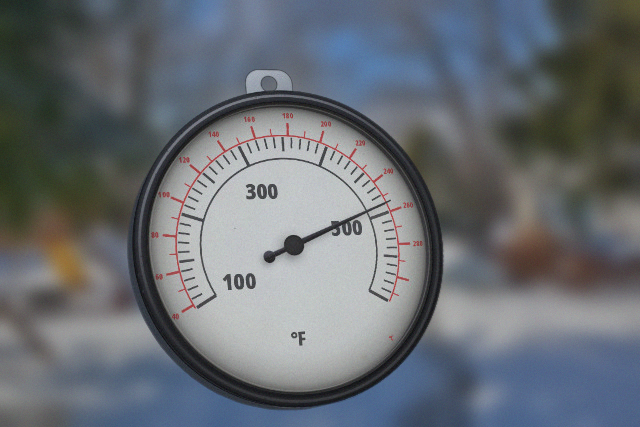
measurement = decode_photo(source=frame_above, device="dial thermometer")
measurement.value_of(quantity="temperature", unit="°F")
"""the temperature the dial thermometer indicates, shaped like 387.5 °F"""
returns 490 °F
